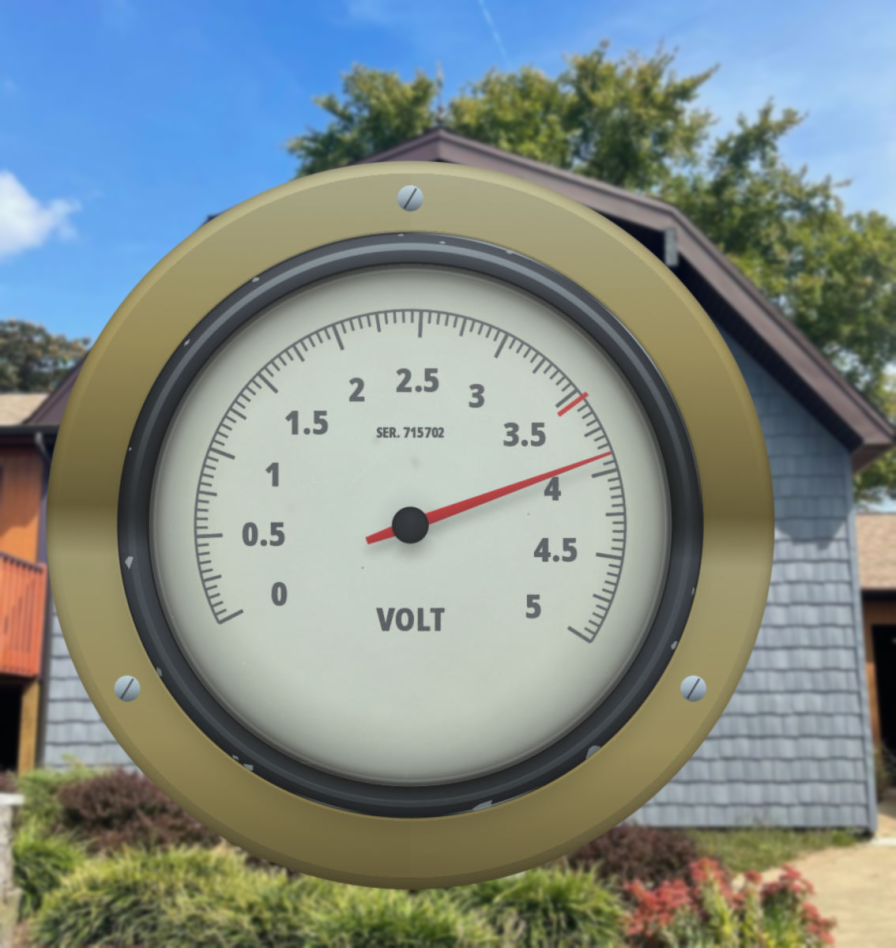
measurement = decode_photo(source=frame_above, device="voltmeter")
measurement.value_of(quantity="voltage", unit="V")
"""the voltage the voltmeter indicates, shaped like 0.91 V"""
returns 3.9 V
